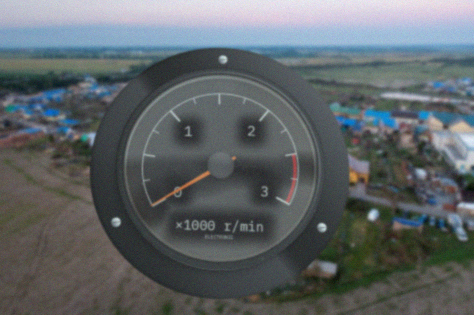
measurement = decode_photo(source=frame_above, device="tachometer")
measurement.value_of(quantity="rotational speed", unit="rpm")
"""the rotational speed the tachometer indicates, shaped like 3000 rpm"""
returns 0 rpm
